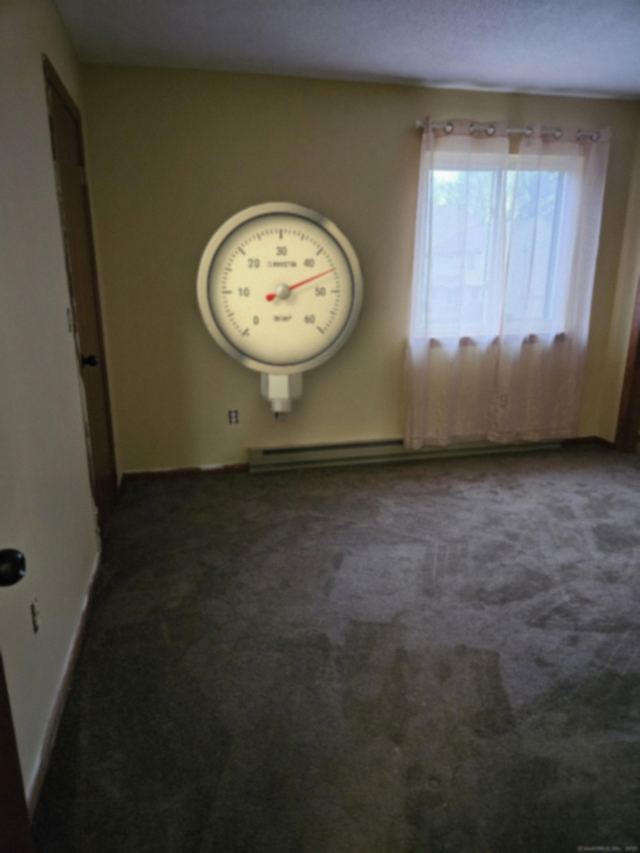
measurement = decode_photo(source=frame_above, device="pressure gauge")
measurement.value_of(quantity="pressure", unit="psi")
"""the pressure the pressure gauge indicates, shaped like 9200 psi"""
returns 45 psi
